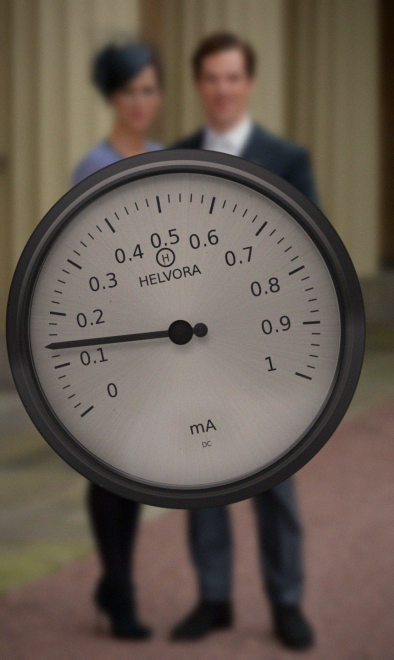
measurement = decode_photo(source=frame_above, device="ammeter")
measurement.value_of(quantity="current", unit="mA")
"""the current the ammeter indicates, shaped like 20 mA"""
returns 0.14 mA
